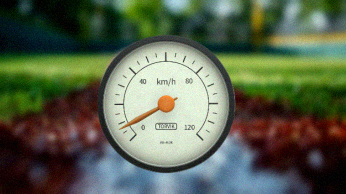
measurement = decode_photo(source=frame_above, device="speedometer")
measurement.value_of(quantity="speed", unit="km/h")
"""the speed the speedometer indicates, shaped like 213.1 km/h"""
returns 7.5 km/h
